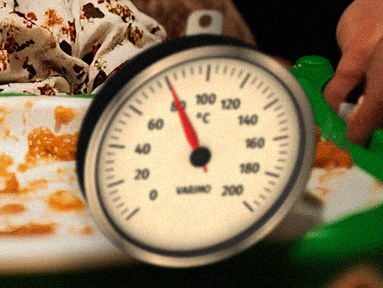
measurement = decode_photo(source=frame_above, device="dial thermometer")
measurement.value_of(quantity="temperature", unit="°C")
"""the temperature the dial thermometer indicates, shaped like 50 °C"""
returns 80 °C
